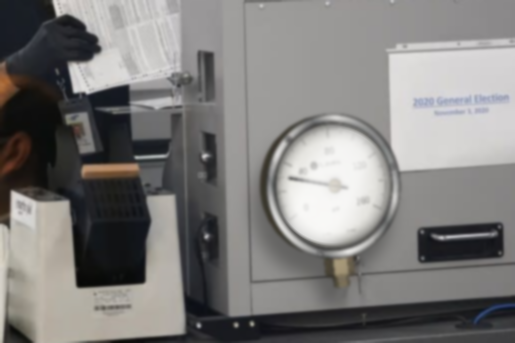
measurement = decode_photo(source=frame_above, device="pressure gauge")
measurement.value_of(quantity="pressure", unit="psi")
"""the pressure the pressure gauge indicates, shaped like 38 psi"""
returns 30 psi
